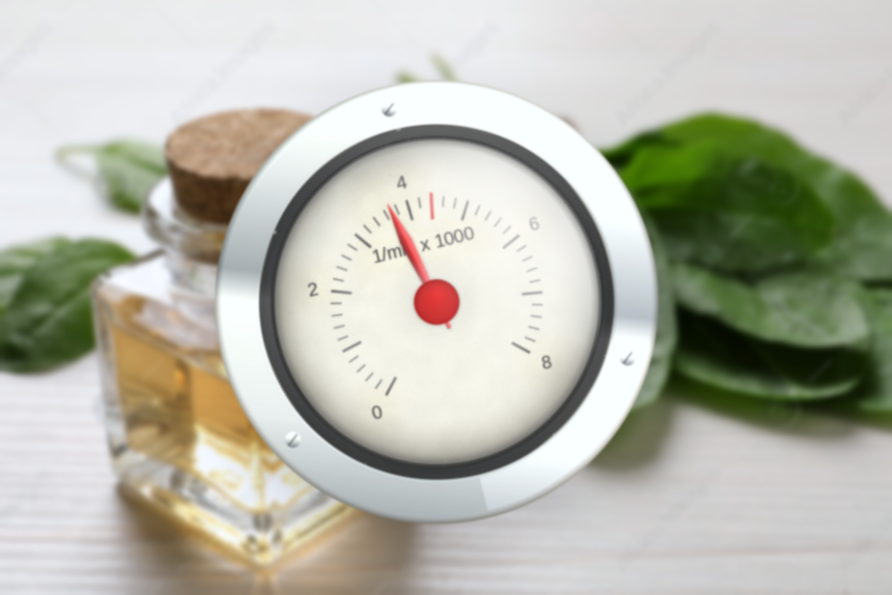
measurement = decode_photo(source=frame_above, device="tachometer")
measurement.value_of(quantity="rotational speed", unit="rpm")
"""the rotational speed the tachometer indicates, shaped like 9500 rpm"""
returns 3700 rpm
